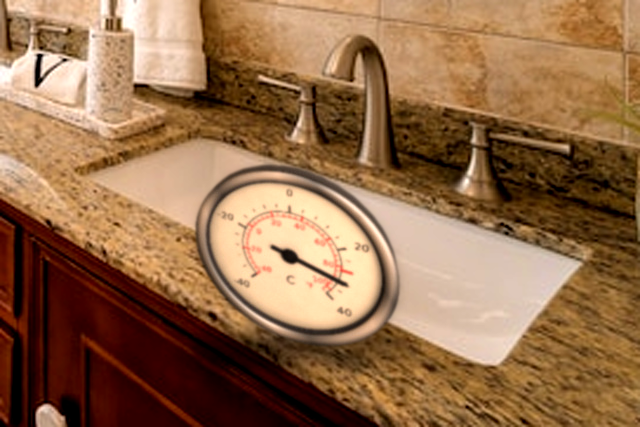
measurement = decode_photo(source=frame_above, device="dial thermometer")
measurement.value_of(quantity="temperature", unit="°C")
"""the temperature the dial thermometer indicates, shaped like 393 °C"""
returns 32 °C
